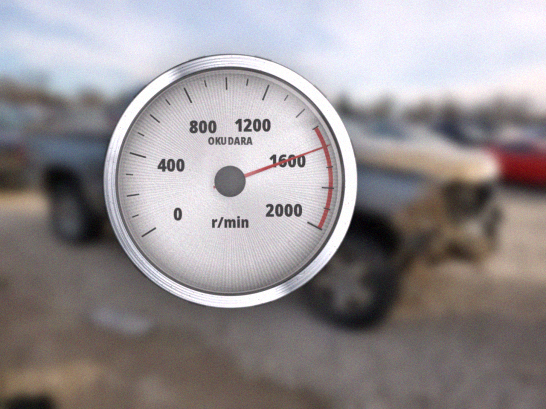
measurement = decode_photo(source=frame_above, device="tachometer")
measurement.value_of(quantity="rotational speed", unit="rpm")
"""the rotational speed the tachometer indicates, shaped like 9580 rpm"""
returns 1600 rpm
